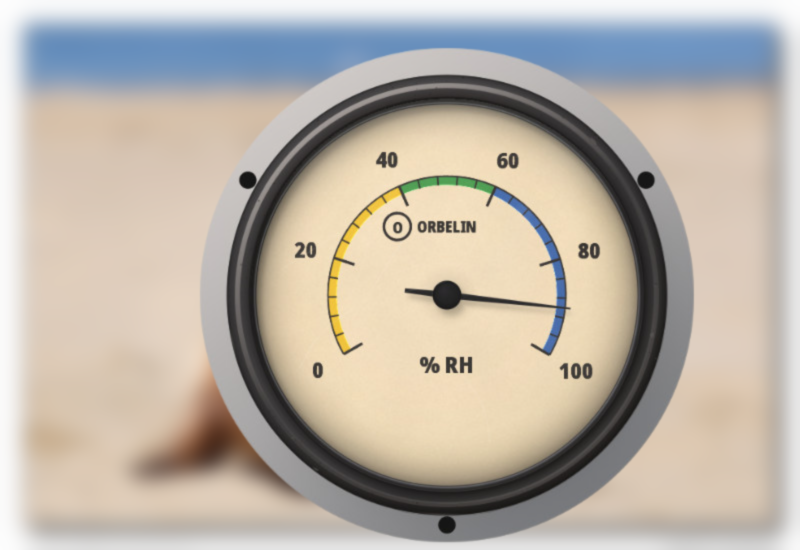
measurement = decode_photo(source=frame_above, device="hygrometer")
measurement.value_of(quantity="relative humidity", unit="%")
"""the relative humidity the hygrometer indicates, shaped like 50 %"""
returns 90 %
